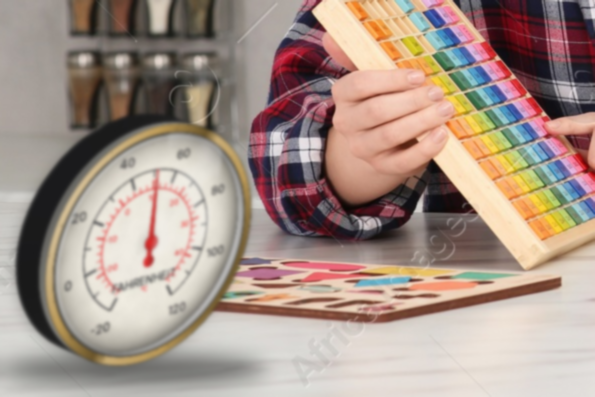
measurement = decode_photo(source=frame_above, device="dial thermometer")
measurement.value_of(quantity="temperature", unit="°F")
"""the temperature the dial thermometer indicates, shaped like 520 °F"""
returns 50 °F
